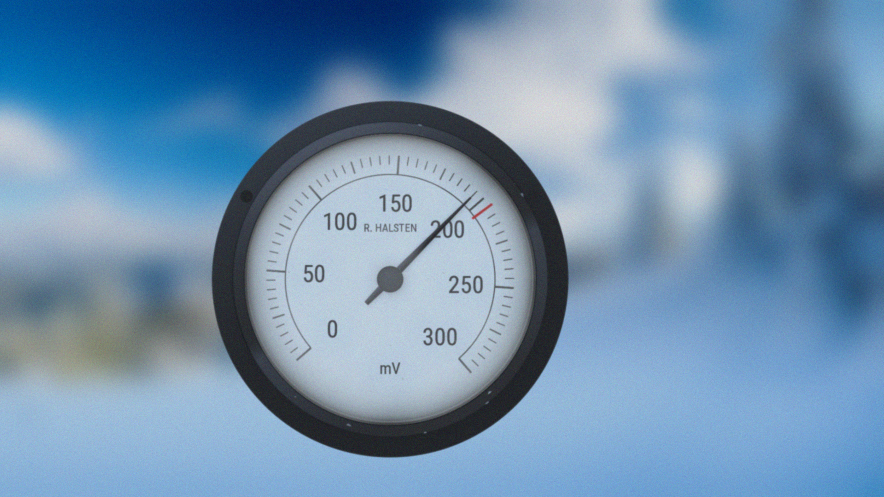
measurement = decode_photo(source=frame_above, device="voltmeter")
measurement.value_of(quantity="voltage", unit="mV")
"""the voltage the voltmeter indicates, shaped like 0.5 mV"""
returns 195 mV
